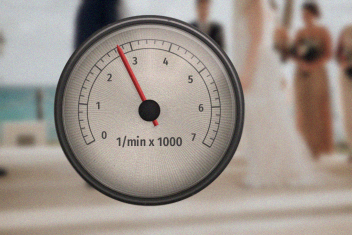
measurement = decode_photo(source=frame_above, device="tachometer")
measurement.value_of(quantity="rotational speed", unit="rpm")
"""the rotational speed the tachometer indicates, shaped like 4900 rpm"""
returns 2700 rpm
